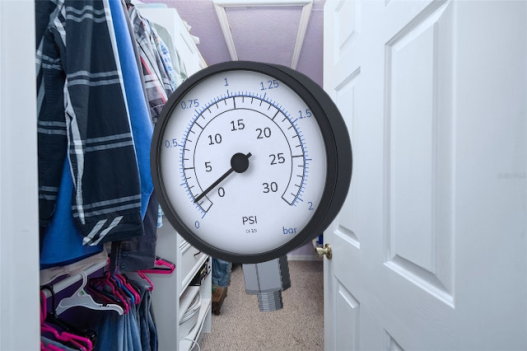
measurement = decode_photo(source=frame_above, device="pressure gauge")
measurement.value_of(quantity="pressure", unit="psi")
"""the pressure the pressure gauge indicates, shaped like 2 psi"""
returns 1.5 psi
